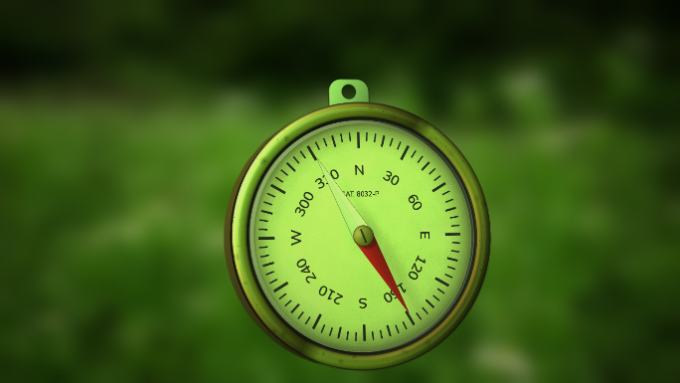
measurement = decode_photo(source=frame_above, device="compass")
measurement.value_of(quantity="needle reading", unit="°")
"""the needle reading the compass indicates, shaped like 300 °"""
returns 150 °
